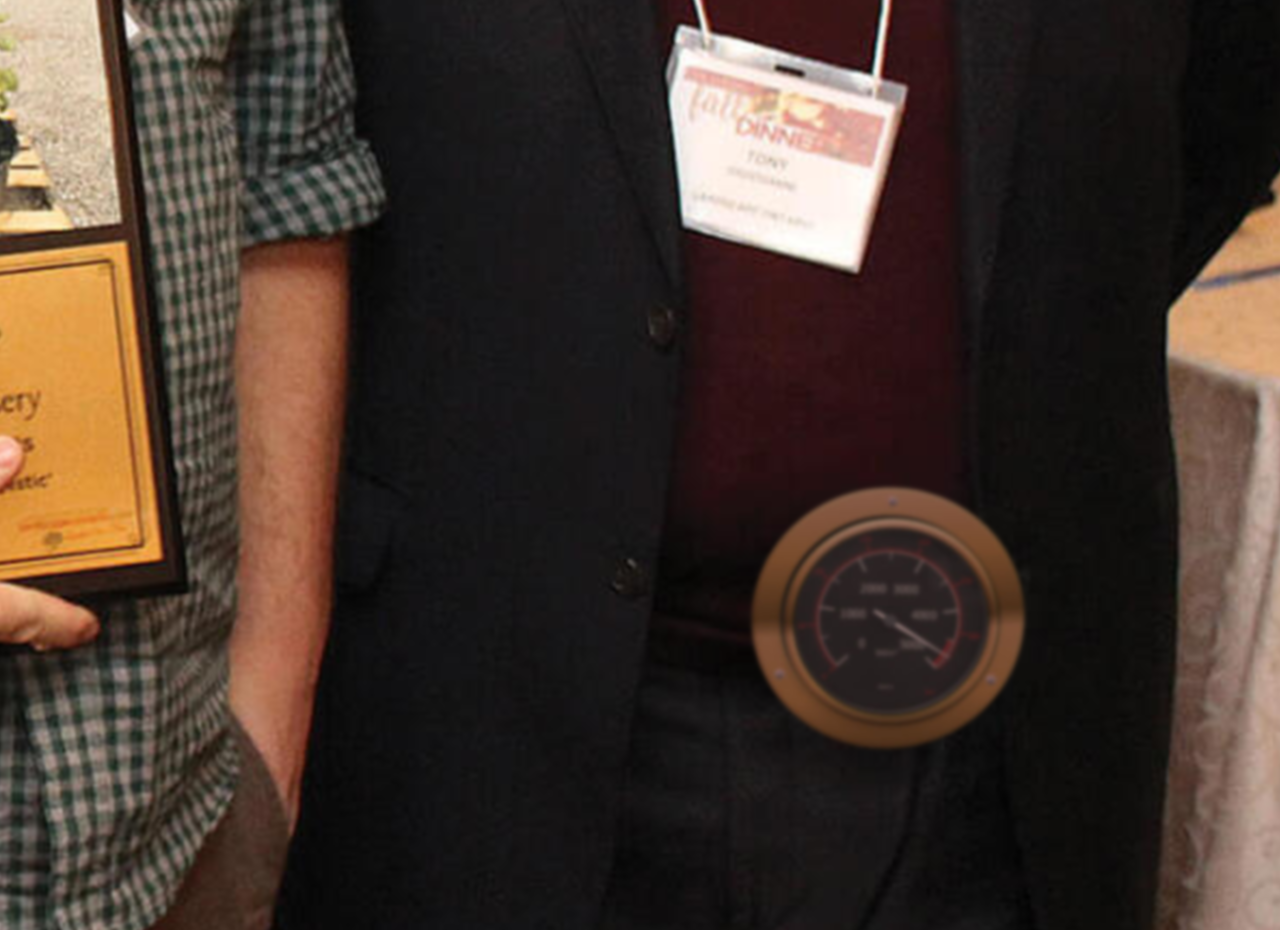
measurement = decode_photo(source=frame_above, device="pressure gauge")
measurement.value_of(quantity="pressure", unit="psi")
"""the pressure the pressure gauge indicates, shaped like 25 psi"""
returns 4750 psi
